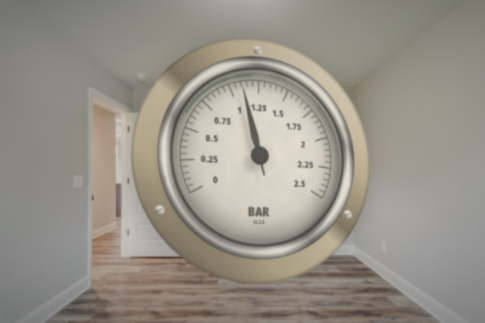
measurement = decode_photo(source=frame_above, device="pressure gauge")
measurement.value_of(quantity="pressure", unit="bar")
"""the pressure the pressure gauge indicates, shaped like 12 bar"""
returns 1.1 bar
